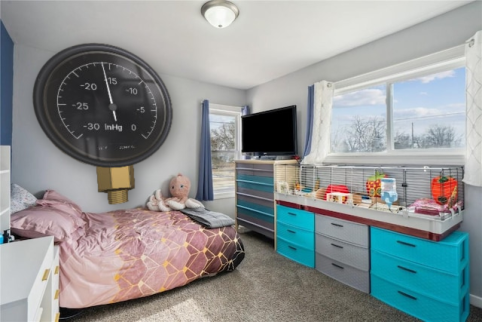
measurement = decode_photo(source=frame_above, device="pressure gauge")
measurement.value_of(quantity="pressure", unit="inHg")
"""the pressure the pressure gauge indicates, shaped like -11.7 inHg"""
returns -16 inHg
